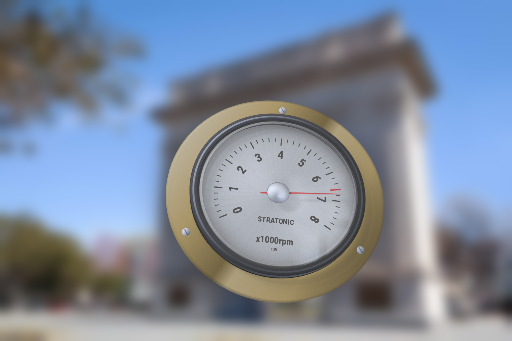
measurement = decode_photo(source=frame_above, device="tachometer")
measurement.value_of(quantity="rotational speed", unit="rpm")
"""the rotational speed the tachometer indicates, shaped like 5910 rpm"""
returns 6800 rpm
